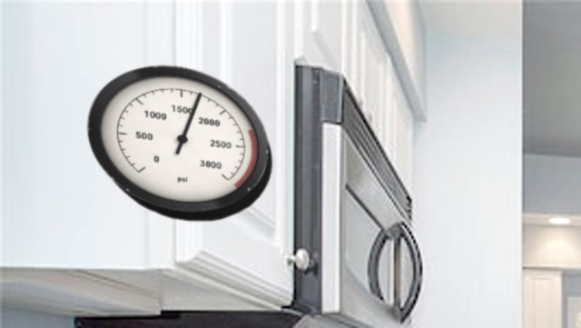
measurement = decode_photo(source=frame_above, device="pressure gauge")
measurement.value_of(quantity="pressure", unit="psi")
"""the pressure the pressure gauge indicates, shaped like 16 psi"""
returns 1700 psi
